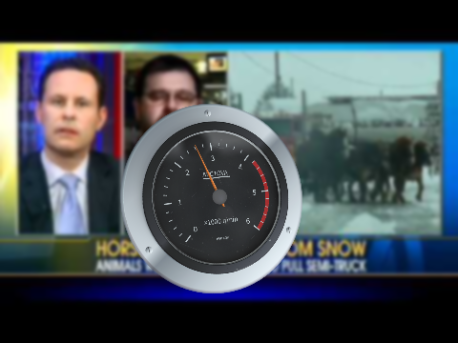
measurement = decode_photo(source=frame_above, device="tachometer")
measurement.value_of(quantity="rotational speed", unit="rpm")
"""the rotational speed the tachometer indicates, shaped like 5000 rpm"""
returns 2600 rpm
